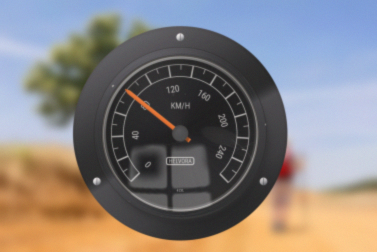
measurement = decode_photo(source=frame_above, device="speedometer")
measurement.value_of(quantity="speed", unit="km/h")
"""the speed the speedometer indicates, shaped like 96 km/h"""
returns 80 km/h
